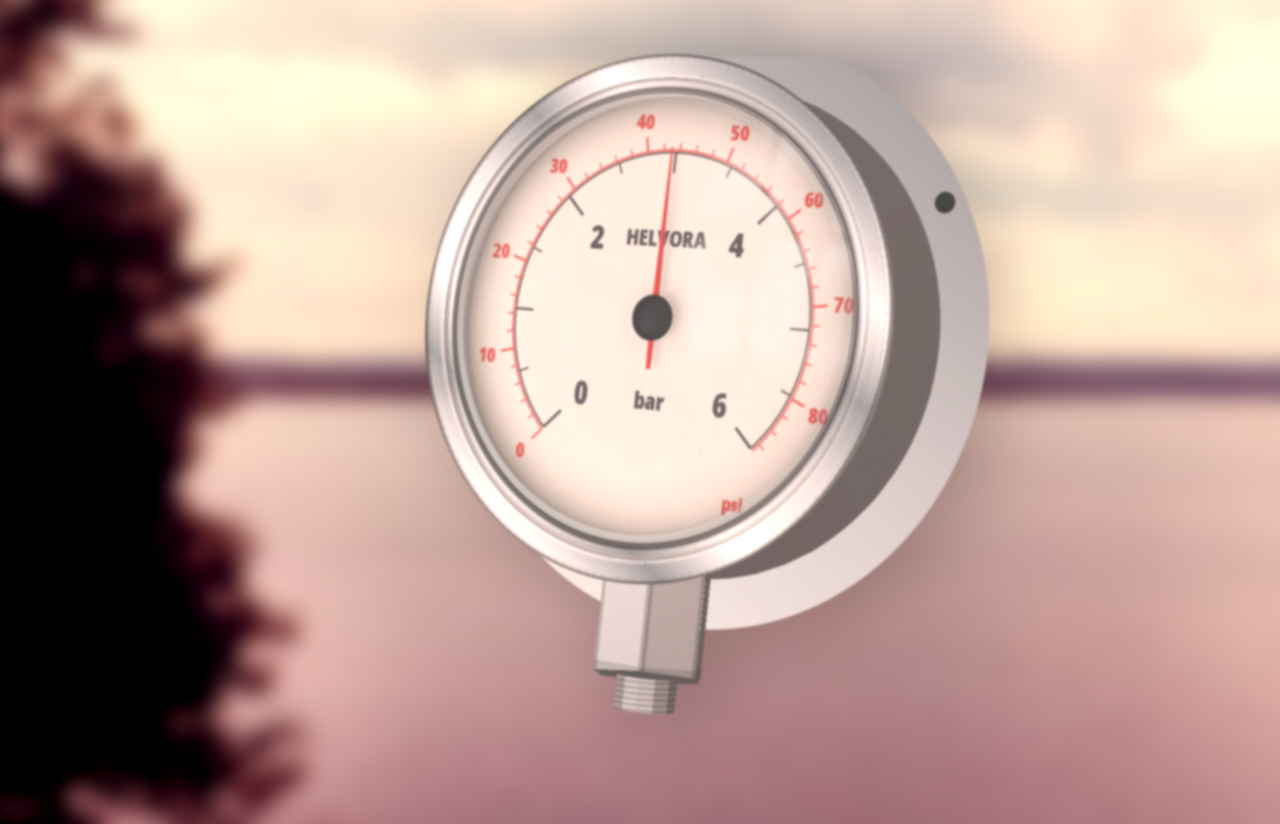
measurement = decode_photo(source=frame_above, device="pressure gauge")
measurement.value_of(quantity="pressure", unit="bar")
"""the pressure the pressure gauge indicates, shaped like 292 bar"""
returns 3 bar
